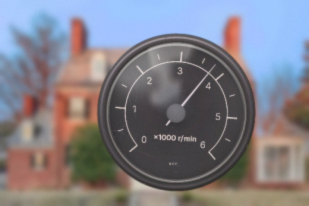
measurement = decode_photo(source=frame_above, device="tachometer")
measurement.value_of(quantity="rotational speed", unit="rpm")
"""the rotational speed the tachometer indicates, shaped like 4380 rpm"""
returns 3750 rpm
